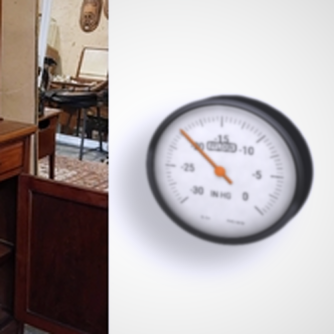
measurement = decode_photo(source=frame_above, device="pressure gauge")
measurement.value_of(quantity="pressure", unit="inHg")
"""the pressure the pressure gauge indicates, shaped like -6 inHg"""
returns -20 inHg
